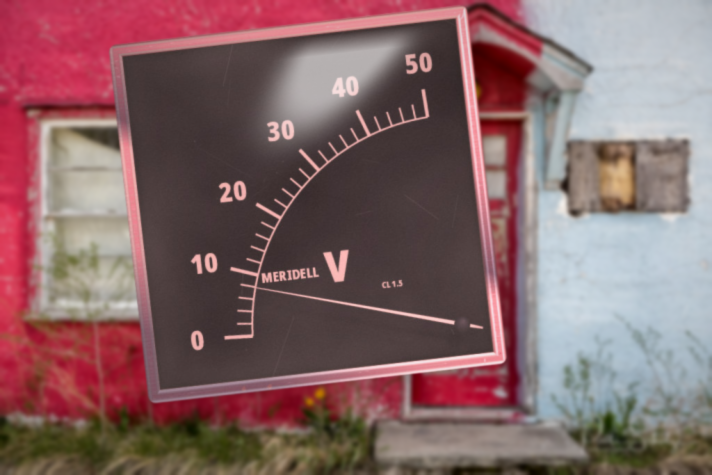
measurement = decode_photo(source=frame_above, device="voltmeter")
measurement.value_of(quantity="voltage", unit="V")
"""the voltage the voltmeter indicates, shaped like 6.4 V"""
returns 8 V
